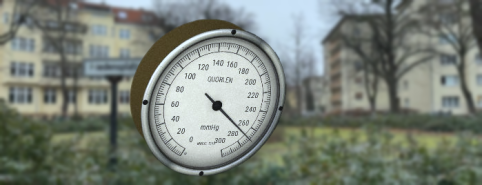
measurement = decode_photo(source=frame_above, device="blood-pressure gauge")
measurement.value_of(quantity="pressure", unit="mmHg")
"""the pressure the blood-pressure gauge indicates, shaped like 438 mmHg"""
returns 270 mmHg
